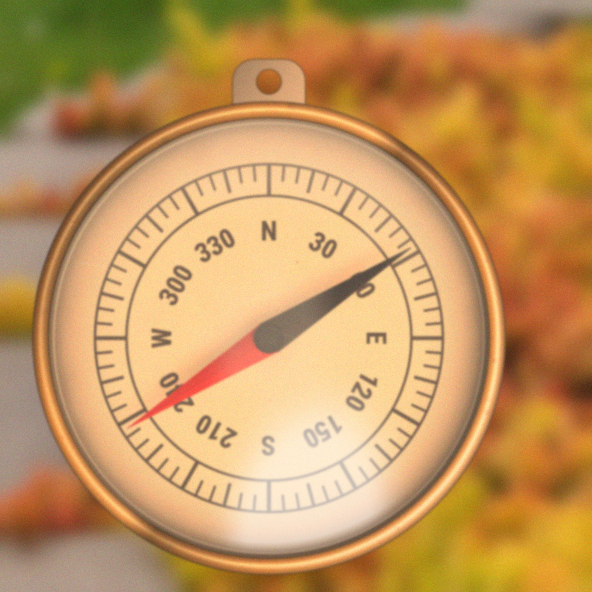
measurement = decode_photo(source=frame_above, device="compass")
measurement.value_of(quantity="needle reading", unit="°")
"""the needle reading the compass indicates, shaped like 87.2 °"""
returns 237.5 °
